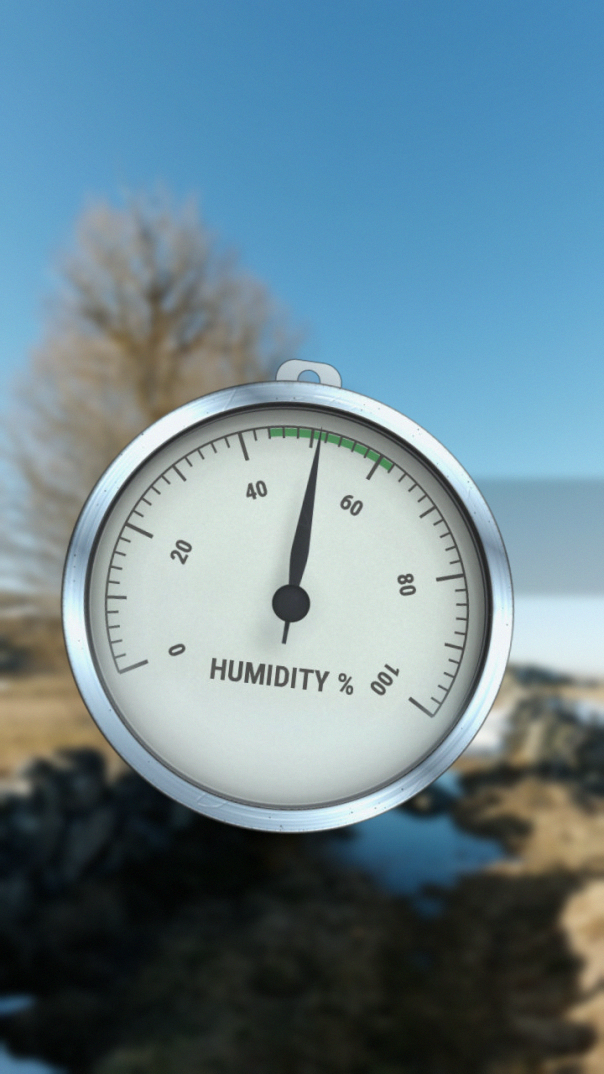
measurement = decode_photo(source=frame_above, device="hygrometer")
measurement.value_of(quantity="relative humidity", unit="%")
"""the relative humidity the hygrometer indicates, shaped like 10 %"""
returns 51 %
